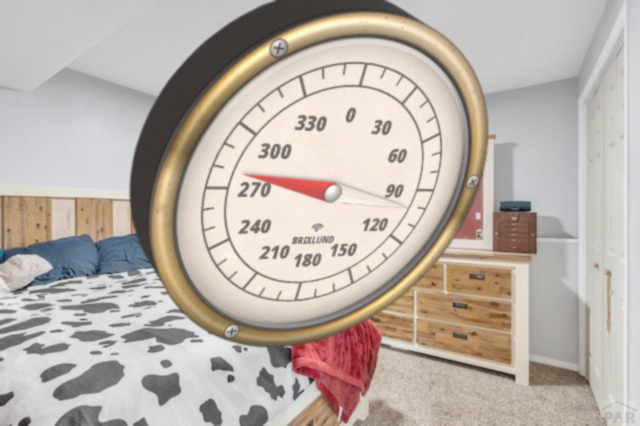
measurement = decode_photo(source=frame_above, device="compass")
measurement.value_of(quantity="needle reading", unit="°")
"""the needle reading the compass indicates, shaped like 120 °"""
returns 280 °
